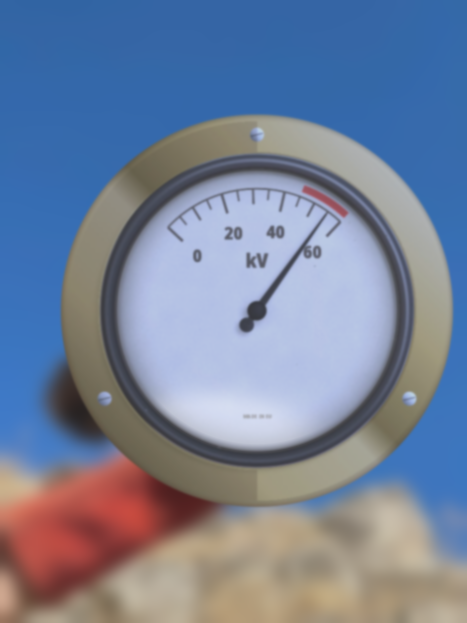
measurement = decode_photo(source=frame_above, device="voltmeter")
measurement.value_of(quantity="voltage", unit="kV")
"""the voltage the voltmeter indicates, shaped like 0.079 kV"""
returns 55 kV
